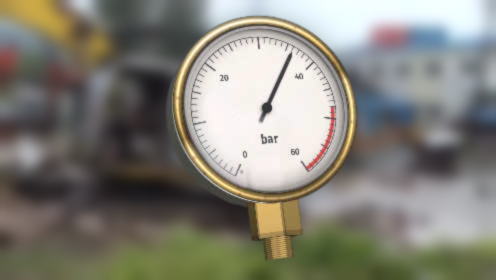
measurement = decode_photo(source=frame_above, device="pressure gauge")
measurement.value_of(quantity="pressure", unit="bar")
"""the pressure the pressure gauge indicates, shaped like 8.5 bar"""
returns 36 bar
